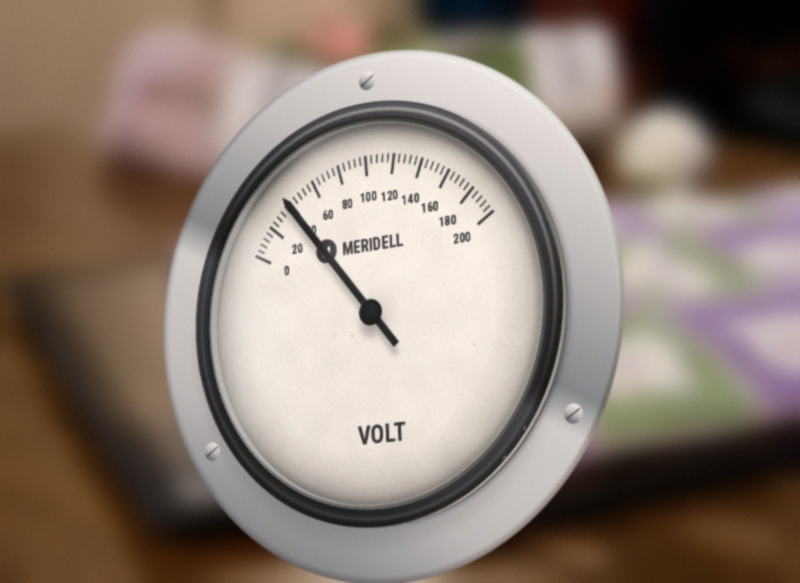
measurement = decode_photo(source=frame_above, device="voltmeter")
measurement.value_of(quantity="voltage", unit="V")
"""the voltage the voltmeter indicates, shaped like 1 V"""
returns 40 V
